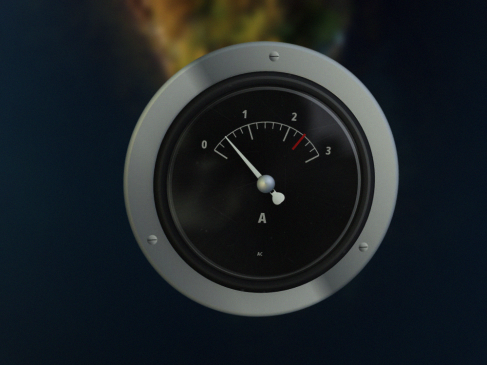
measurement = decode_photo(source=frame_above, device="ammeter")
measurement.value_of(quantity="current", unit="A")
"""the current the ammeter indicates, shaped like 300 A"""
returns 0.4 A
